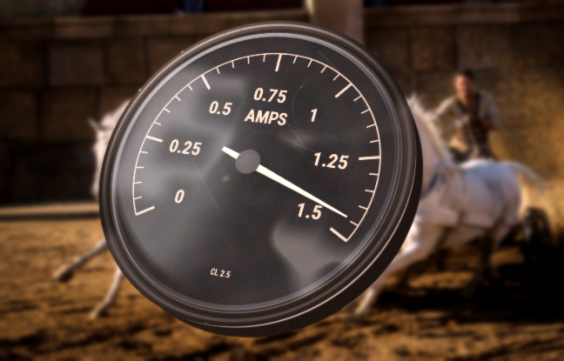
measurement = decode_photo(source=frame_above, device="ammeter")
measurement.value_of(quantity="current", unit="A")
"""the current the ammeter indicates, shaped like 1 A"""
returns 1.45 A
